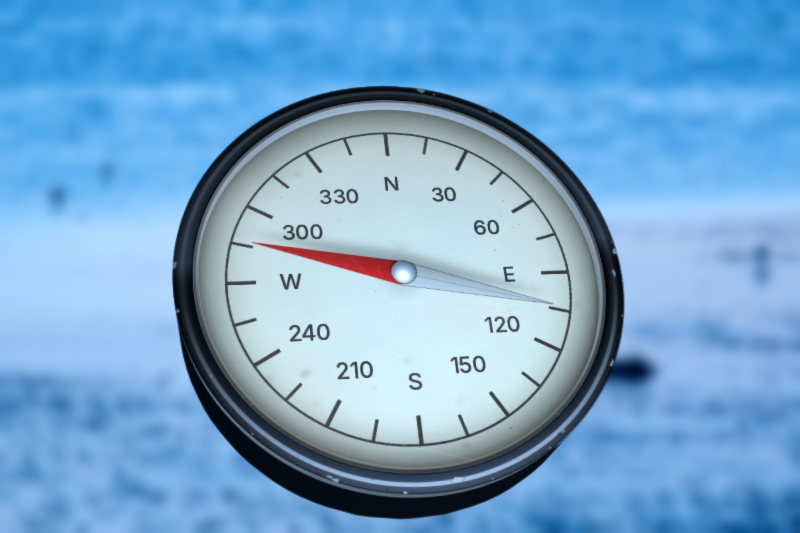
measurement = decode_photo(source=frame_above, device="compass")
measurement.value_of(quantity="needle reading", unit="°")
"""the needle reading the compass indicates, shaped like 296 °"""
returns 285 °
